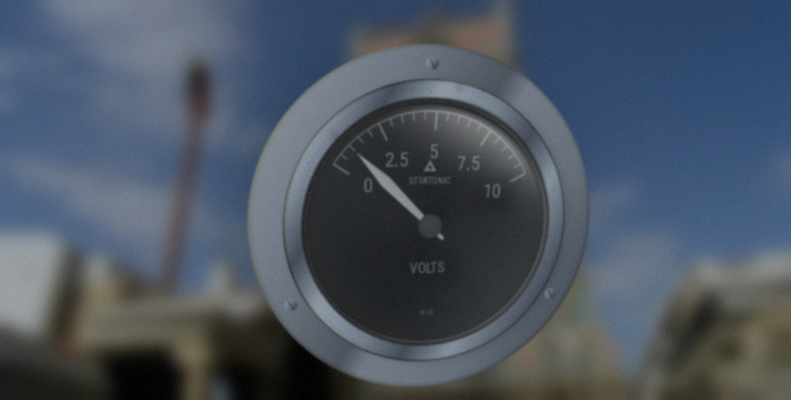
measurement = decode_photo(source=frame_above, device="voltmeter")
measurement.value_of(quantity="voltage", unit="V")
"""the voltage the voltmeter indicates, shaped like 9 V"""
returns 1 V
